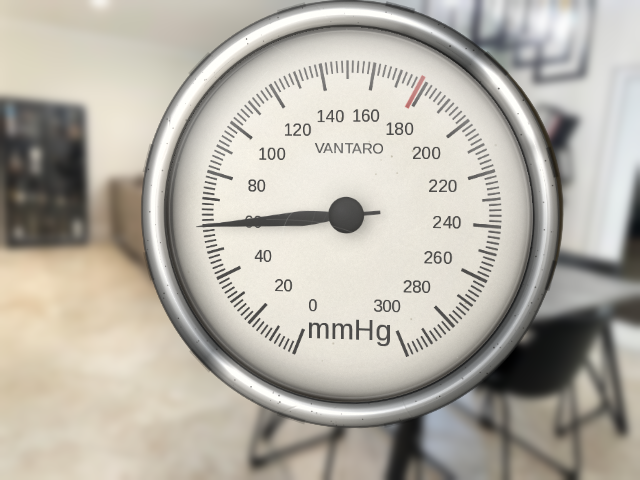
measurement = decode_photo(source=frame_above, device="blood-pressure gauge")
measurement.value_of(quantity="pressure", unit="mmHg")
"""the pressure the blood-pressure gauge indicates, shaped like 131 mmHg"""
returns 60 mmHg
